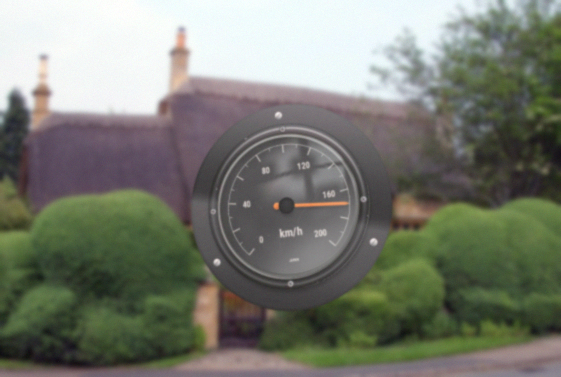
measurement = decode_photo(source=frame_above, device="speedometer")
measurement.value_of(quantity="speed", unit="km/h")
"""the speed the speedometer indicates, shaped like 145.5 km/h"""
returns 170 km/h
